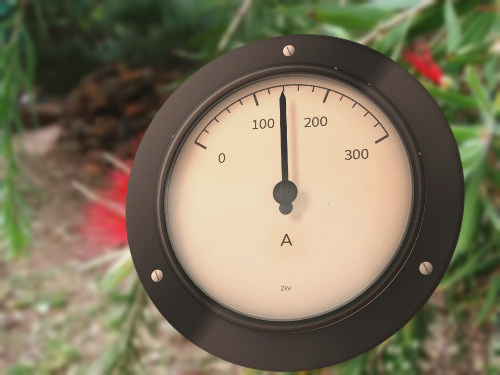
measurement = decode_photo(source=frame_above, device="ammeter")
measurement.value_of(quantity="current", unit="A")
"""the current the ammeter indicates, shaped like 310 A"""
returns 140 A
